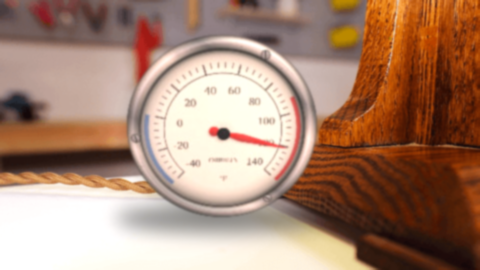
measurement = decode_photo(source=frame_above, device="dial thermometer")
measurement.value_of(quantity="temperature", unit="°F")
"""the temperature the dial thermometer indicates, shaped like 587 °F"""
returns 120 °F
